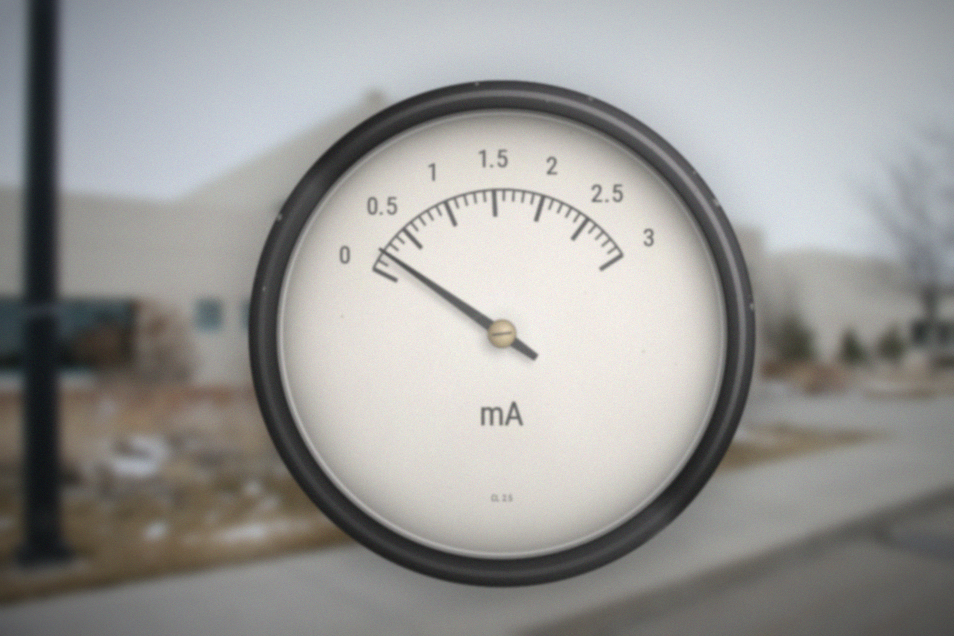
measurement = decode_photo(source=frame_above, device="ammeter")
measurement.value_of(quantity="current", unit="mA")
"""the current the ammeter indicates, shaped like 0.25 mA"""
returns 0.2 mA
